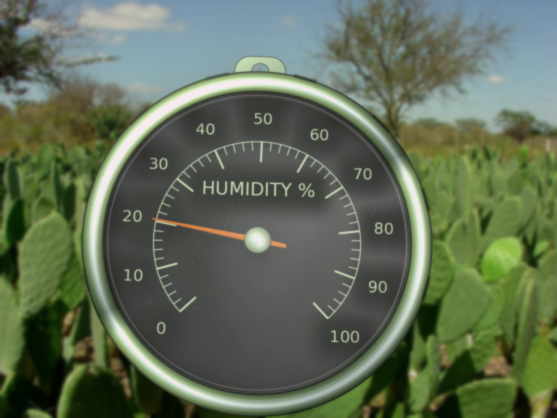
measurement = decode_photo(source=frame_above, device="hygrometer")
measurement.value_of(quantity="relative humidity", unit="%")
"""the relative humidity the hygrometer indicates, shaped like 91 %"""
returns 20 %
